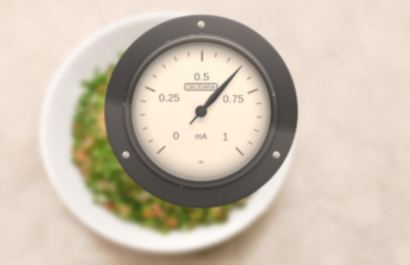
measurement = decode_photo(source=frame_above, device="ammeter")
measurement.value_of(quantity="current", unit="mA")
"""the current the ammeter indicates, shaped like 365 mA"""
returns 0.65 mA
